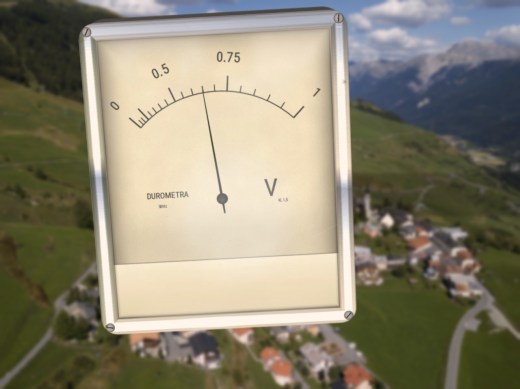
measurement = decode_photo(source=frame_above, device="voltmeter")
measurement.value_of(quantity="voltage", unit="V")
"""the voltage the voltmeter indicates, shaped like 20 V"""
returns 0.65 V
